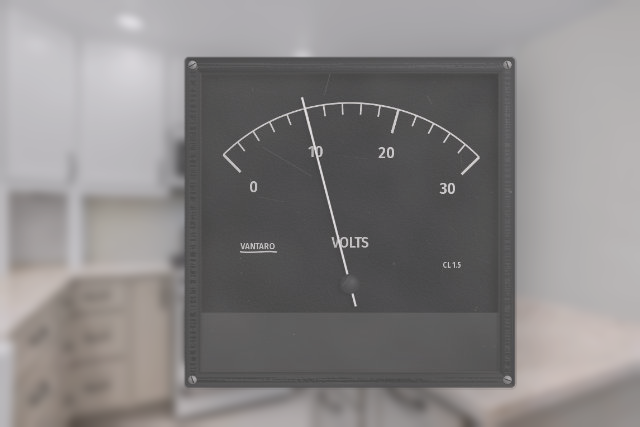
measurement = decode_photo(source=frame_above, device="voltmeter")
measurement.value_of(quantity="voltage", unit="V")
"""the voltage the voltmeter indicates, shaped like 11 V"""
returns 10 V
